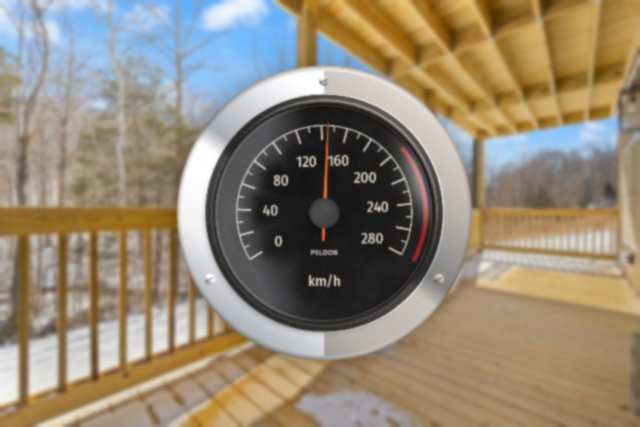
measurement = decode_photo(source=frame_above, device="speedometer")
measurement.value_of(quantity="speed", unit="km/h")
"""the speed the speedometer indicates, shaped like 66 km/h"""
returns 145 km/h
